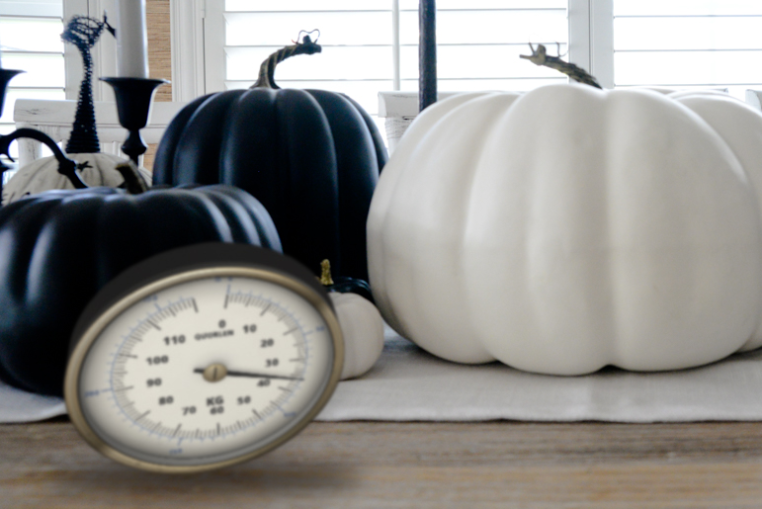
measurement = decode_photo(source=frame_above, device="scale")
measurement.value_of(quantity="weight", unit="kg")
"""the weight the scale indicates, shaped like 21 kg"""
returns 35 kg
